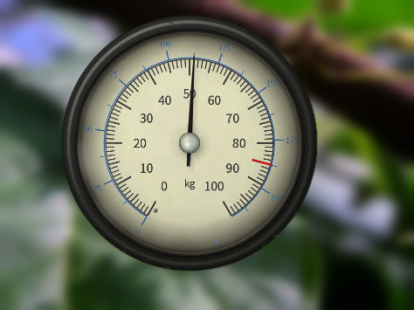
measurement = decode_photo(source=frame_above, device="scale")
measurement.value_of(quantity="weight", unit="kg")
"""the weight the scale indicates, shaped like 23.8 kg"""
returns 51 kg
